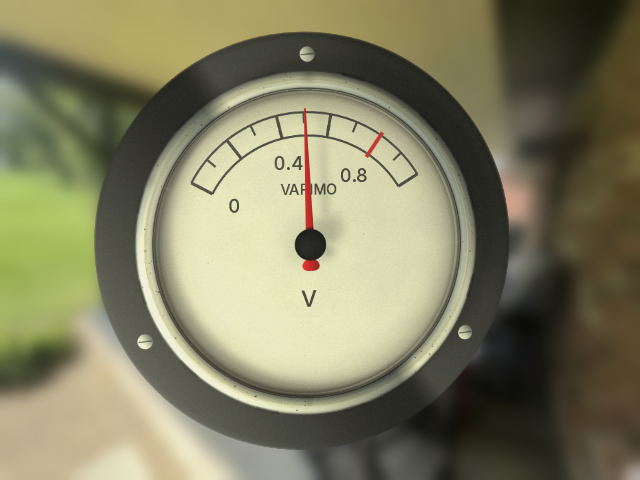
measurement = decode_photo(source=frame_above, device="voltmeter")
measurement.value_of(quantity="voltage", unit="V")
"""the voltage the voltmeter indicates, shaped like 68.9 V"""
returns 0.5 V
